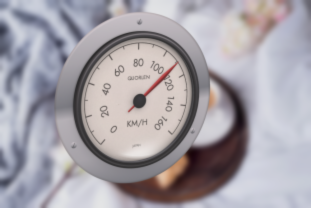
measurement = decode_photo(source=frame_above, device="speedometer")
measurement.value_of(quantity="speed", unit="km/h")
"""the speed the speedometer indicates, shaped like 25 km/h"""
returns 110 km/h
